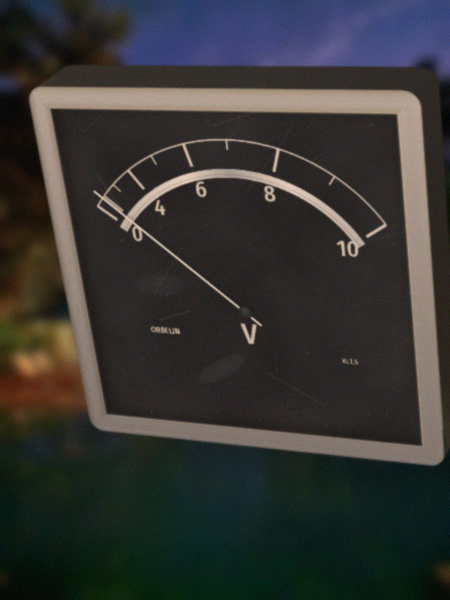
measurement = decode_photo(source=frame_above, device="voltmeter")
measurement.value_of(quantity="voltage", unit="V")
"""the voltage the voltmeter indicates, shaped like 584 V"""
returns 2 V
